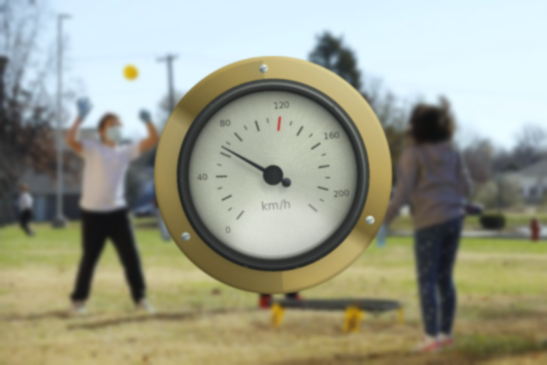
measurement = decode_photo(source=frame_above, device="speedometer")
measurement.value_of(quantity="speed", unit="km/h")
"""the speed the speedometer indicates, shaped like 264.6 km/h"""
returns 65 km/h
